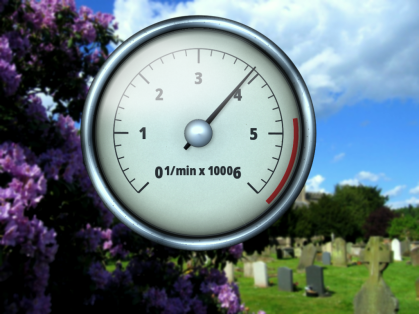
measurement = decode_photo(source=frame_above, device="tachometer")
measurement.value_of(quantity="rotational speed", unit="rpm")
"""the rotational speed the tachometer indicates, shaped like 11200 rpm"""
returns 3900 rpm
